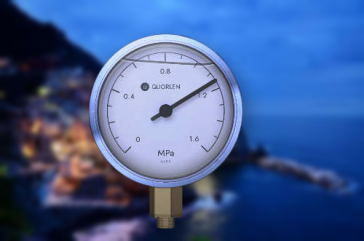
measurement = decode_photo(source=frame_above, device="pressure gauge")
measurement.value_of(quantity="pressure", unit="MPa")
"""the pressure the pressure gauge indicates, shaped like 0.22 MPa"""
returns 1.15 MPa
